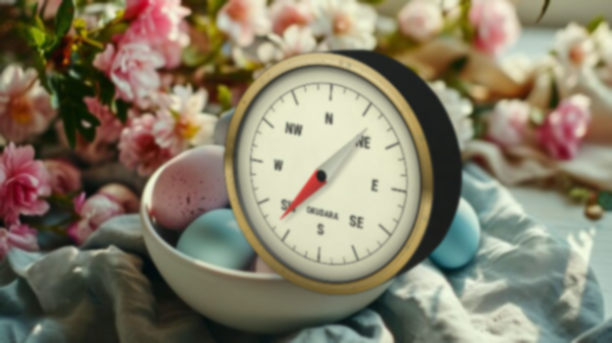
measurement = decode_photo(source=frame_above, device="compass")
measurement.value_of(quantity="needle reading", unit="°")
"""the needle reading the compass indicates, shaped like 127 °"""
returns 220 °
